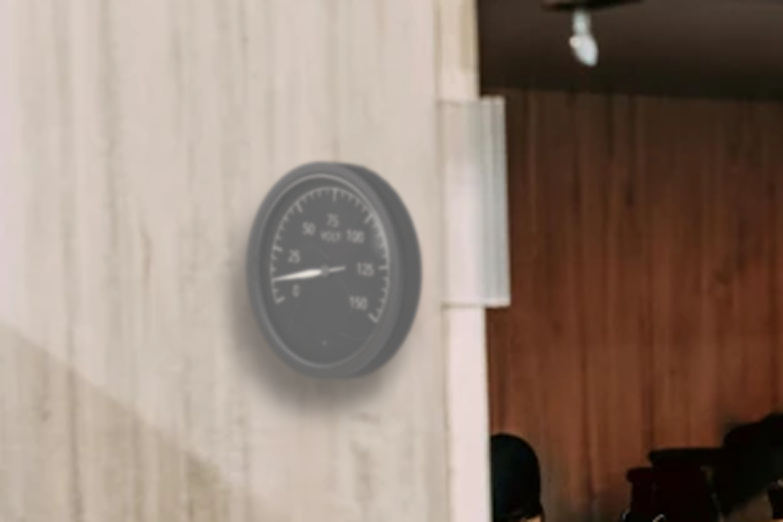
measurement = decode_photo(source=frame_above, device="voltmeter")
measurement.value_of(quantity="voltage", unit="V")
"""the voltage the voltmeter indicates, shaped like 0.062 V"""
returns 10 V
